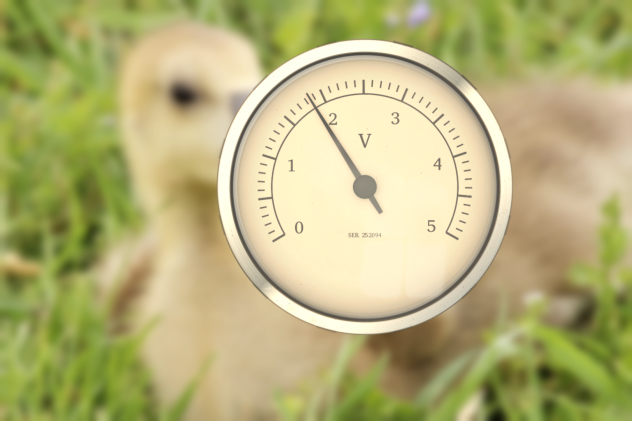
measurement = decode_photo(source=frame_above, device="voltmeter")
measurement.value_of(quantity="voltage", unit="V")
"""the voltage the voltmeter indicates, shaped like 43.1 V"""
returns 1.85 V
